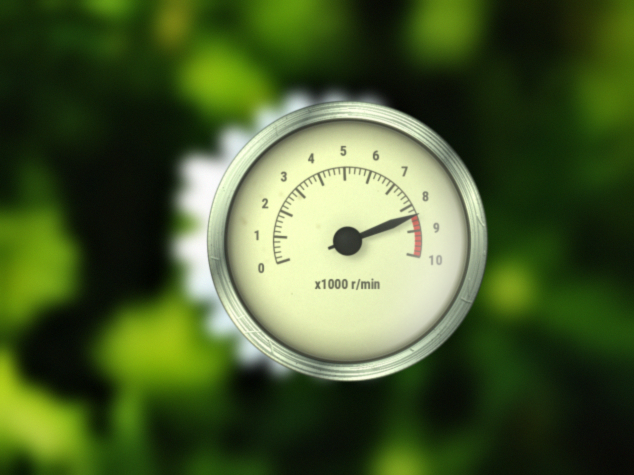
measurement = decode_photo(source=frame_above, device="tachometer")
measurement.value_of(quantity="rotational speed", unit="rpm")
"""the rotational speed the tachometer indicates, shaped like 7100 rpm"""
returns 8400 rpm
